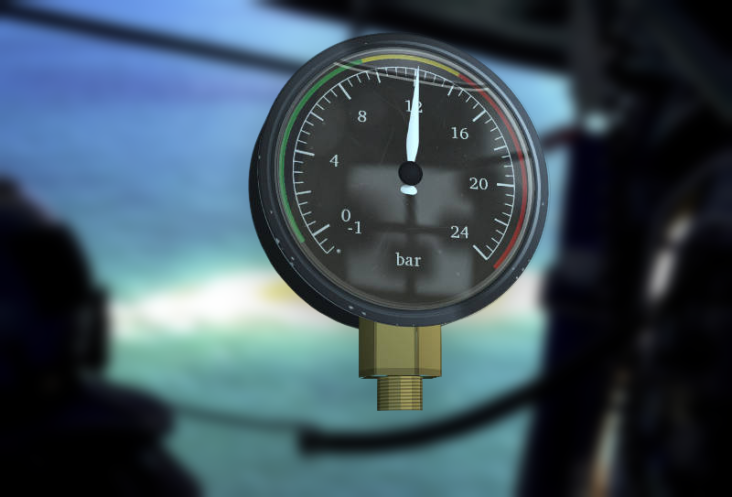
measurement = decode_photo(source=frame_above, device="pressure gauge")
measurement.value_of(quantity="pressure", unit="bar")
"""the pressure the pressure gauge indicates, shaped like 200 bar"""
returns 12 bar
